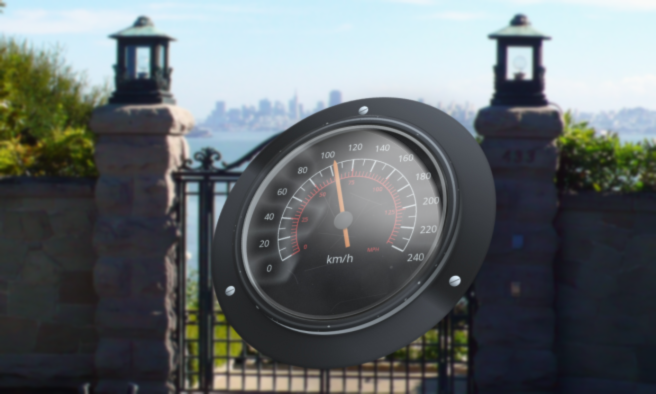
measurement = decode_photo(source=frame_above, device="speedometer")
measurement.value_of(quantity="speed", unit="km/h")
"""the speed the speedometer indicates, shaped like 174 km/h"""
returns 105 km/h
